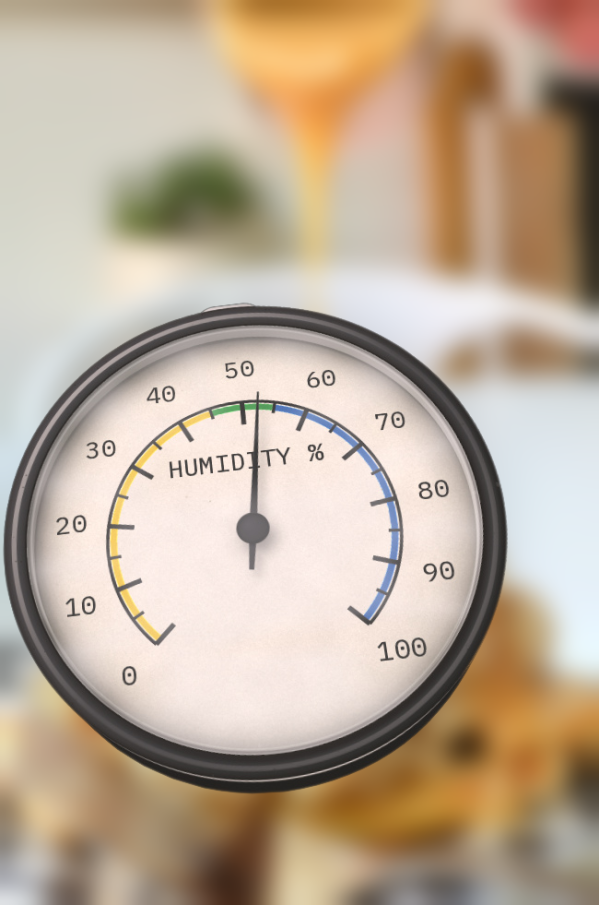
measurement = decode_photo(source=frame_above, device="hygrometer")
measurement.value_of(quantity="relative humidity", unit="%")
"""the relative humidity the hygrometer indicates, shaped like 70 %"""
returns 52.5 %
